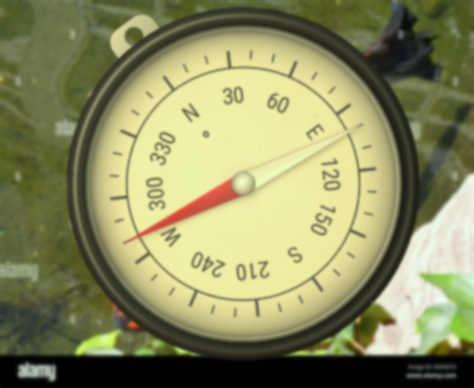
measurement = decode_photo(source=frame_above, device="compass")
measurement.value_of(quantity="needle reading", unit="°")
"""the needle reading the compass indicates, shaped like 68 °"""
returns 280 °
